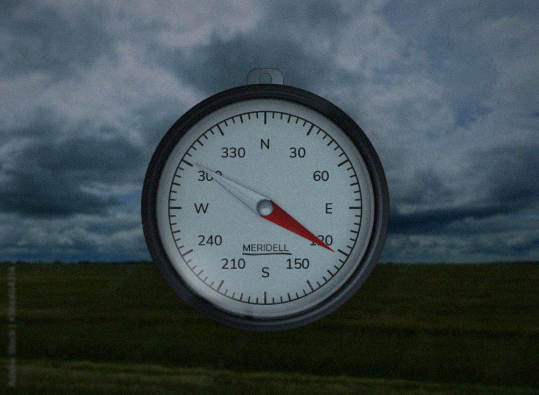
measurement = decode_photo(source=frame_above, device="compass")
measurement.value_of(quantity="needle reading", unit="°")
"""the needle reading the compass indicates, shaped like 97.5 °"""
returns 122.5 °
